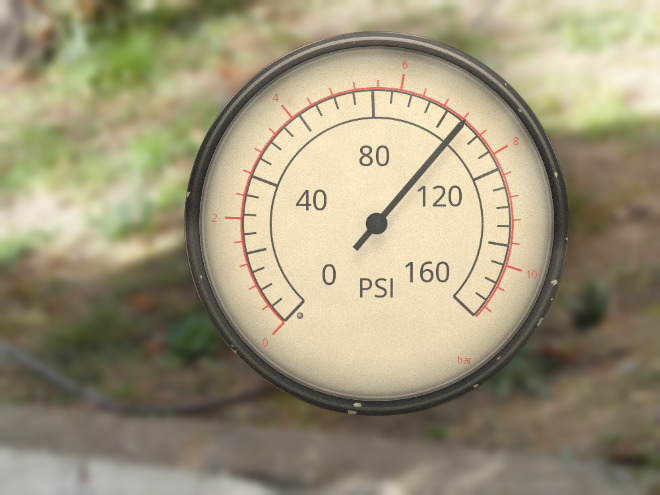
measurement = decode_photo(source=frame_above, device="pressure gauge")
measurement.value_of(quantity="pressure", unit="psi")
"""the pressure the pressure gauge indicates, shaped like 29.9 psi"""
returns 105 psi
